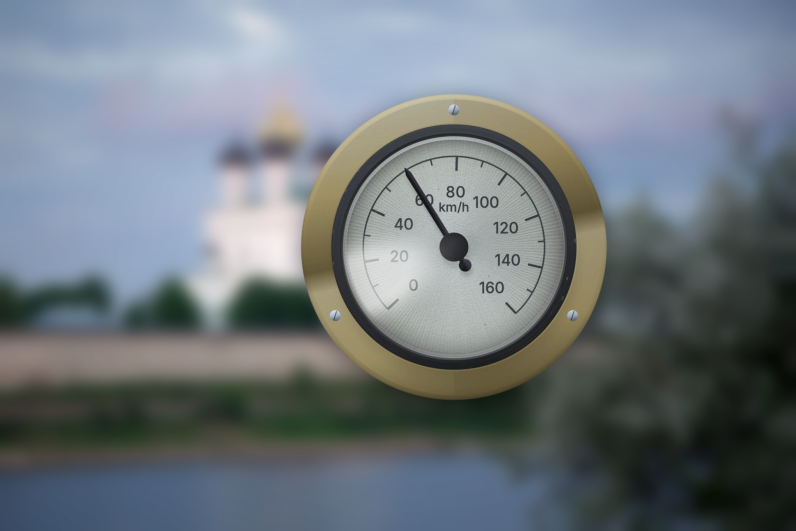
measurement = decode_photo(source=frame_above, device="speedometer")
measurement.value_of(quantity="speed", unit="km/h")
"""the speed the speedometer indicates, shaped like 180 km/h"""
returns 60 km/h
